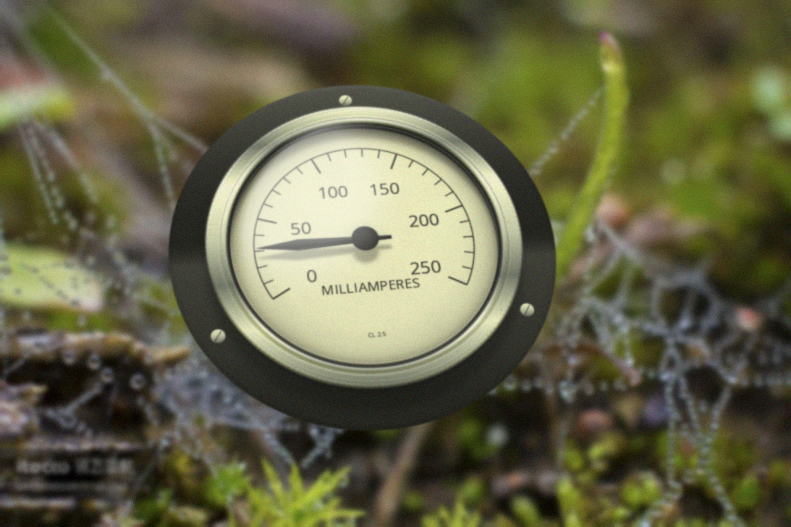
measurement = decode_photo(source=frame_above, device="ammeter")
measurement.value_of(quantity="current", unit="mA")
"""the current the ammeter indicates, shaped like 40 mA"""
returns 30 mA
